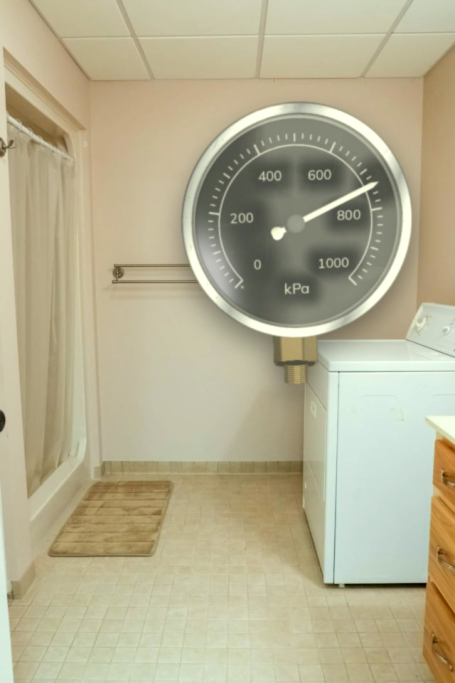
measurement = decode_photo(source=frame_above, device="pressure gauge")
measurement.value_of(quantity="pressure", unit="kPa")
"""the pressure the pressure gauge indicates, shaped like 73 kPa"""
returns 740 kPa
